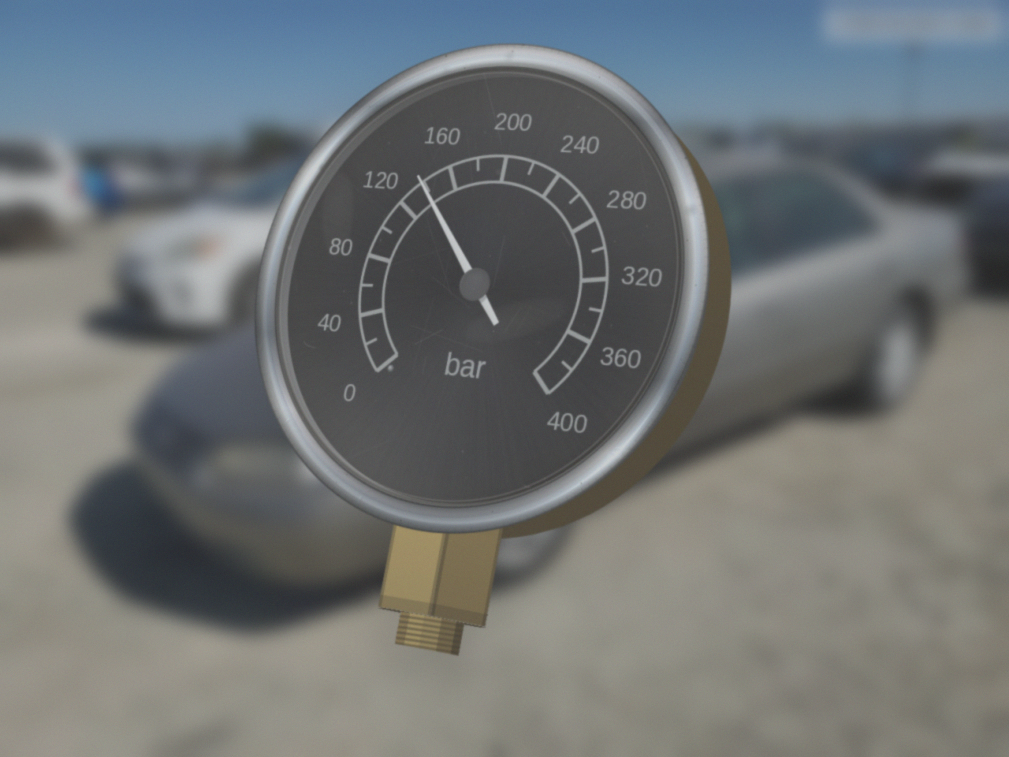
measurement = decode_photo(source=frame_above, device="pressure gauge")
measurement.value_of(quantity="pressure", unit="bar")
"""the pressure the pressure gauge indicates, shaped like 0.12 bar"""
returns 140 bar
